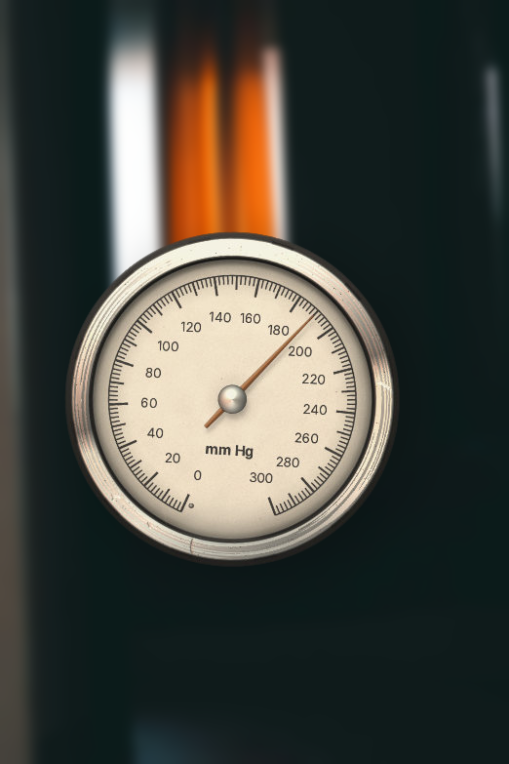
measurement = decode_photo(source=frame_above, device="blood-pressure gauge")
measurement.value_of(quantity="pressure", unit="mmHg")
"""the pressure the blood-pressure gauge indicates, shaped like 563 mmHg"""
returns 190 mmHg
